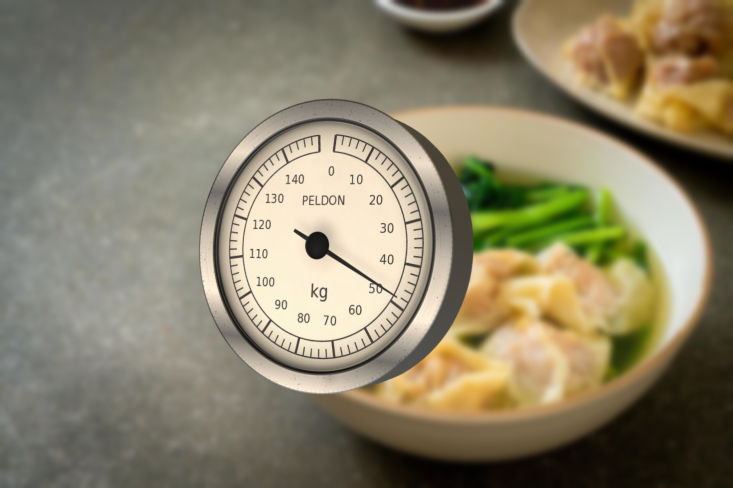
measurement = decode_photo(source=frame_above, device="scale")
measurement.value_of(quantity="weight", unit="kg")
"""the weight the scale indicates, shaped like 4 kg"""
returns 48 kg
